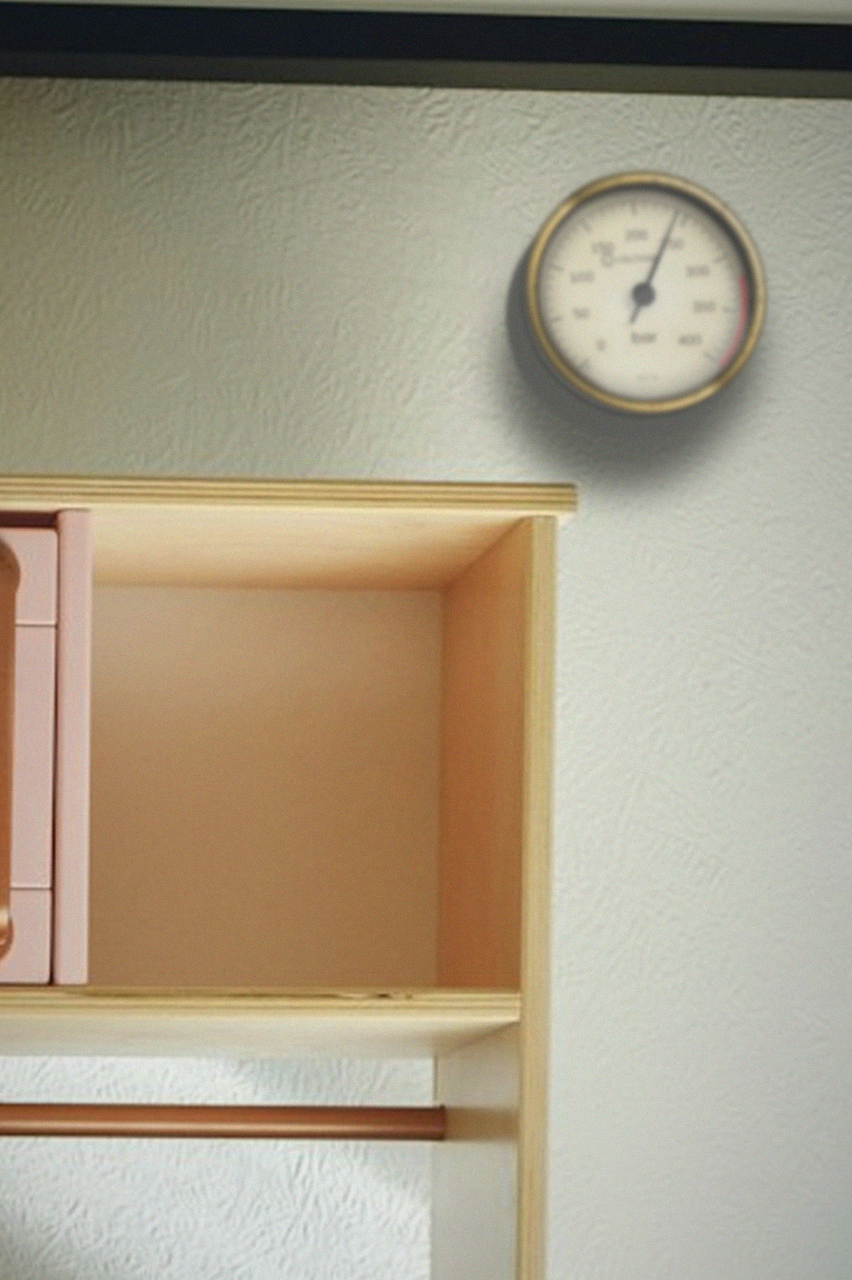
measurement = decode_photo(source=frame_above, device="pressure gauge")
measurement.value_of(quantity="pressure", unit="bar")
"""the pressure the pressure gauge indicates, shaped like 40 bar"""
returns 240 bar
